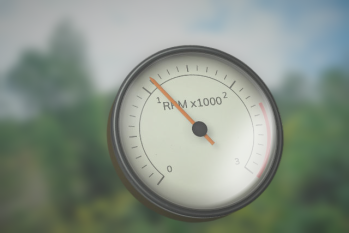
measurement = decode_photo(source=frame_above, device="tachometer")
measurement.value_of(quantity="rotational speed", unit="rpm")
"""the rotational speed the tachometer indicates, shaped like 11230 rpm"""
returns 1100 rpm
